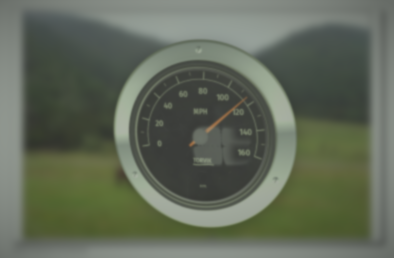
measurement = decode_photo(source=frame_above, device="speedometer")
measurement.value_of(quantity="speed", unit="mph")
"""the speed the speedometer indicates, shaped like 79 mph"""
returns 115 mph
